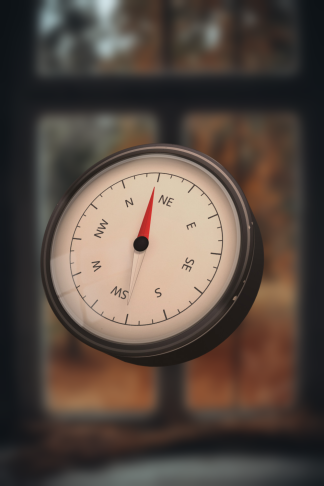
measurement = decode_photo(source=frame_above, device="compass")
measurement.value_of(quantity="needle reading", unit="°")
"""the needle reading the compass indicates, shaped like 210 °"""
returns 30 °
